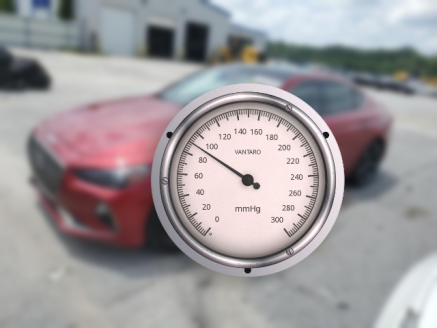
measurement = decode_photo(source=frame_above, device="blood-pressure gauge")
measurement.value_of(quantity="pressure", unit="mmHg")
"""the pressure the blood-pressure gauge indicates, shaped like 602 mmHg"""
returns 90 mmHg
